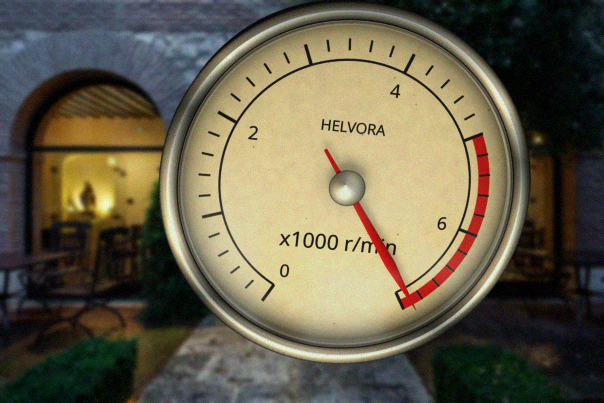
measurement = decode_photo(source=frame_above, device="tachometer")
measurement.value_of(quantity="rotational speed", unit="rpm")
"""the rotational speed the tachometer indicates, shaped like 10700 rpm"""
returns 6900 rpm
